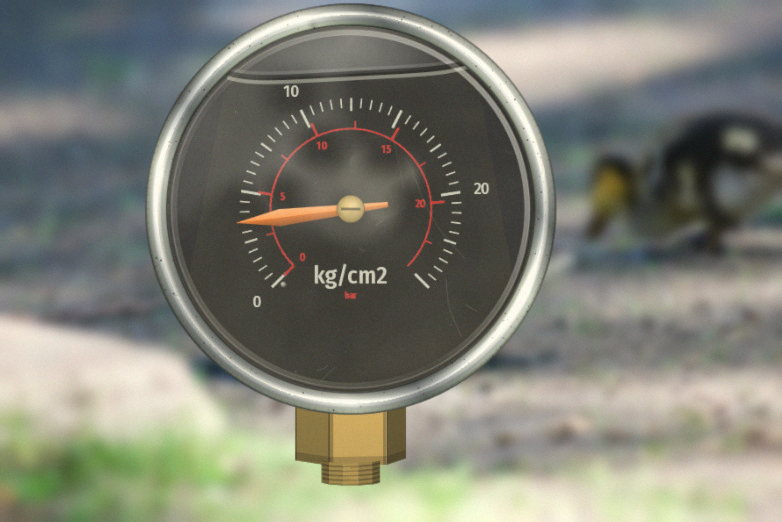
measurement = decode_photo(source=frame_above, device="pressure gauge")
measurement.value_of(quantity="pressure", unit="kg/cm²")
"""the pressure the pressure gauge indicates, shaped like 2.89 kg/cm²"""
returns 3.5 kg/cm²
